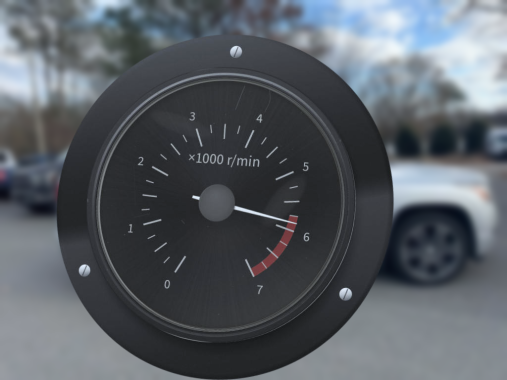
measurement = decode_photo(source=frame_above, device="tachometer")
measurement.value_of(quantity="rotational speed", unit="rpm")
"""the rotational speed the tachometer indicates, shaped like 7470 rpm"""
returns 5875 rpm
